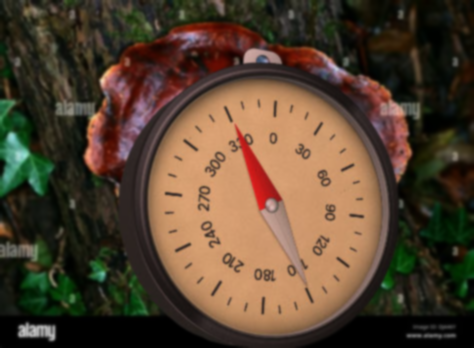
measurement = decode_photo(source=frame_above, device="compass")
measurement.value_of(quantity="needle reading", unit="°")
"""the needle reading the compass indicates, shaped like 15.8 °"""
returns 330 °
